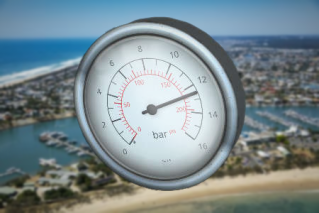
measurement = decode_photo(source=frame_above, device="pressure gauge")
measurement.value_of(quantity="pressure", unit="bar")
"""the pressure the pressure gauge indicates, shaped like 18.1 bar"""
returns 12.5 bar
